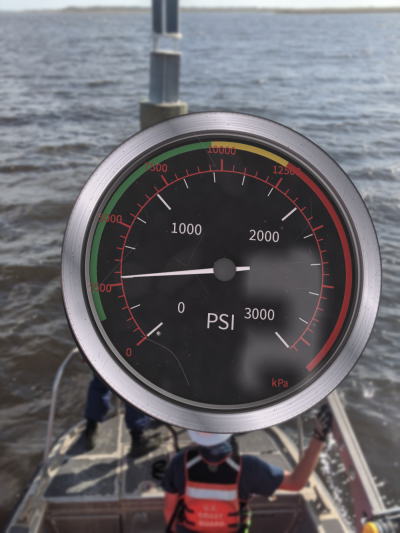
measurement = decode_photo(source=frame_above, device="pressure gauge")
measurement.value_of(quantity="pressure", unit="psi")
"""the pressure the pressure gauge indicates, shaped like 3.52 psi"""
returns 400 psi
